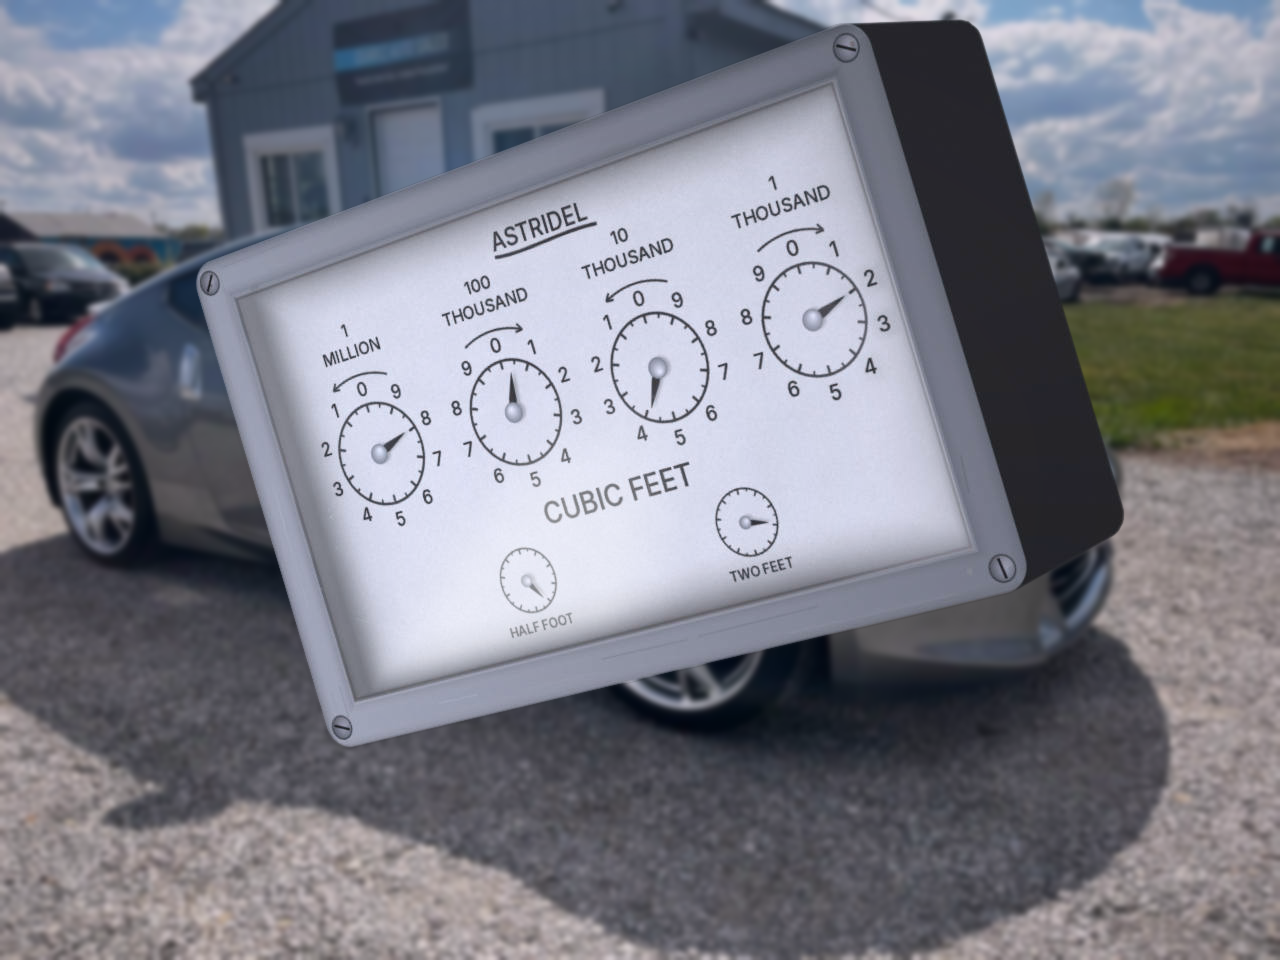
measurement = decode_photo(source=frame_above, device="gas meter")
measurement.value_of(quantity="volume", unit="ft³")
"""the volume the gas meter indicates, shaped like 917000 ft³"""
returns 804200 ft³
